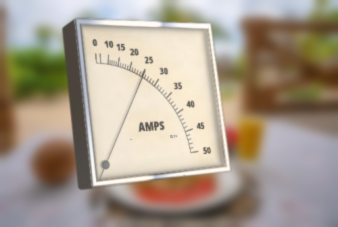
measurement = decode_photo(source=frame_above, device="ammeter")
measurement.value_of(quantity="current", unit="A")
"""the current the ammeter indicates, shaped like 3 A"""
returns 25 A
